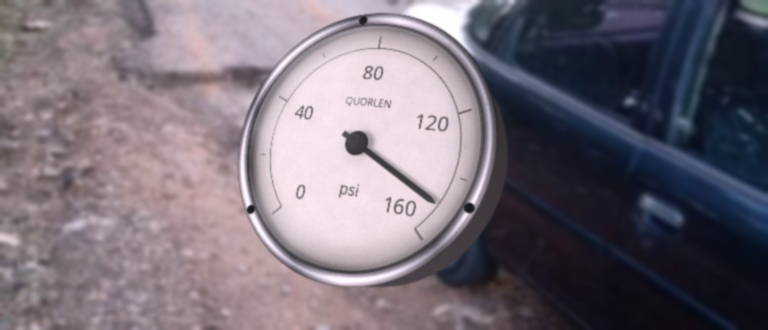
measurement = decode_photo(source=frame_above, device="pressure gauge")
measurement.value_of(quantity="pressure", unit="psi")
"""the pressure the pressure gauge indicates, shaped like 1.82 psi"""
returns 150 psi
